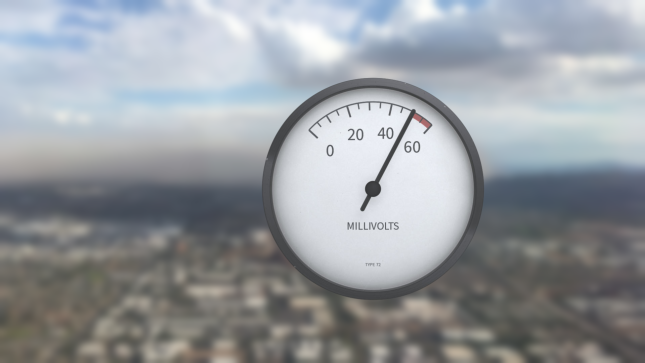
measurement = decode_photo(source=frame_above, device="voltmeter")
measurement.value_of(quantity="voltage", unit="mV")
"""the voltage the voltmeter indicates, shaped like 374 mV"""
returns 50 mV
